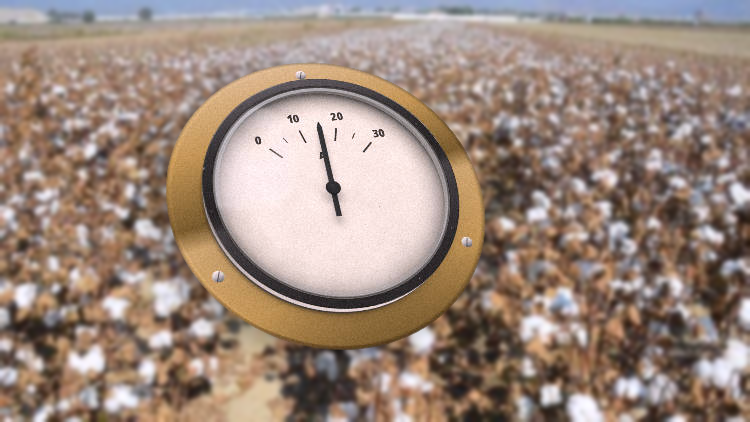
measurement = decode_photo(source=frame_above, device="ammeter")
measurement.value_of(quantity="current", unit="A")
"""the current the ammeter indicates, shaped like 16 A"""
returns 15 A
